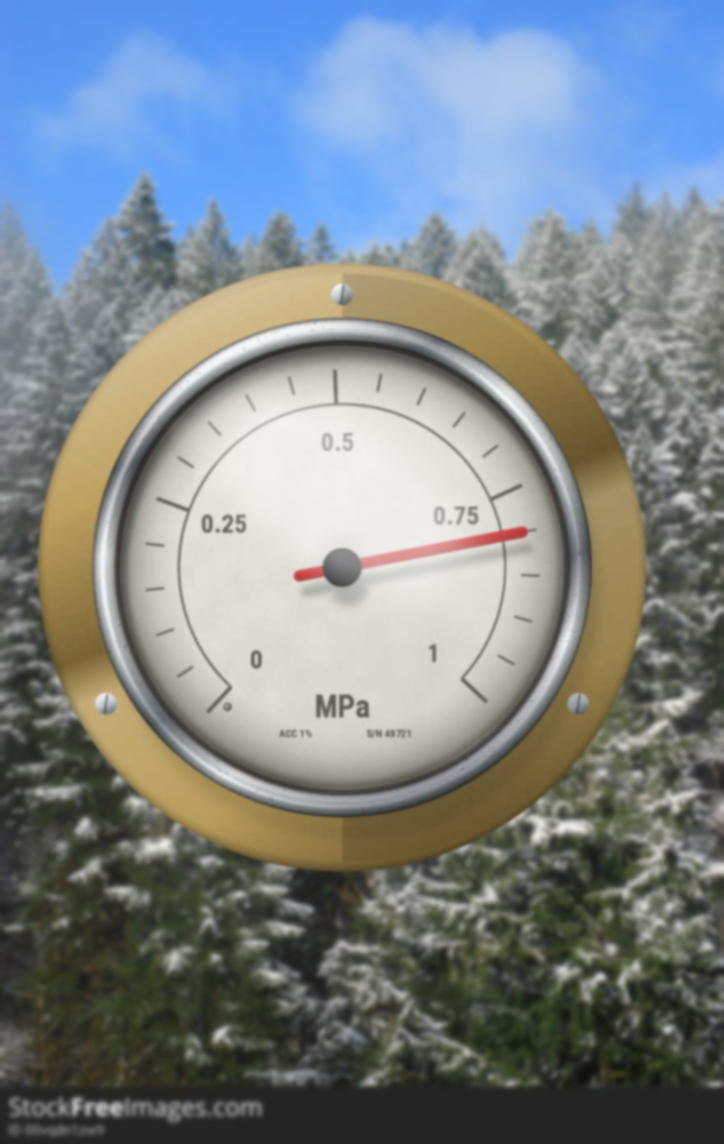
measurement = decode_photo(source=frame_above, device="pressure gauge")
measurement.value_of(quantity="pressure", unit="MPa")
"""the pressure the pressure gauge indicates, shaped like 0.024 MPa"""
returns 0.8 MPa
